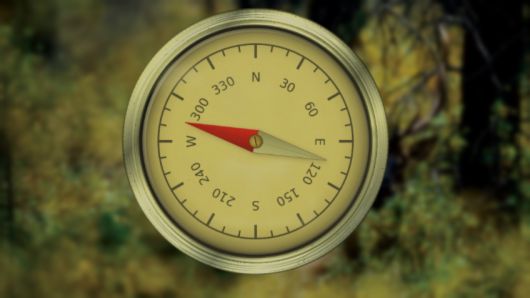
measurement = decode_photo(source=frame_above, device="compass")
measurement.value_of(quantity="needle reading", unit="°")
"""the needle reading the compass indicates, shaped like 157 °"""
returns 285 °
